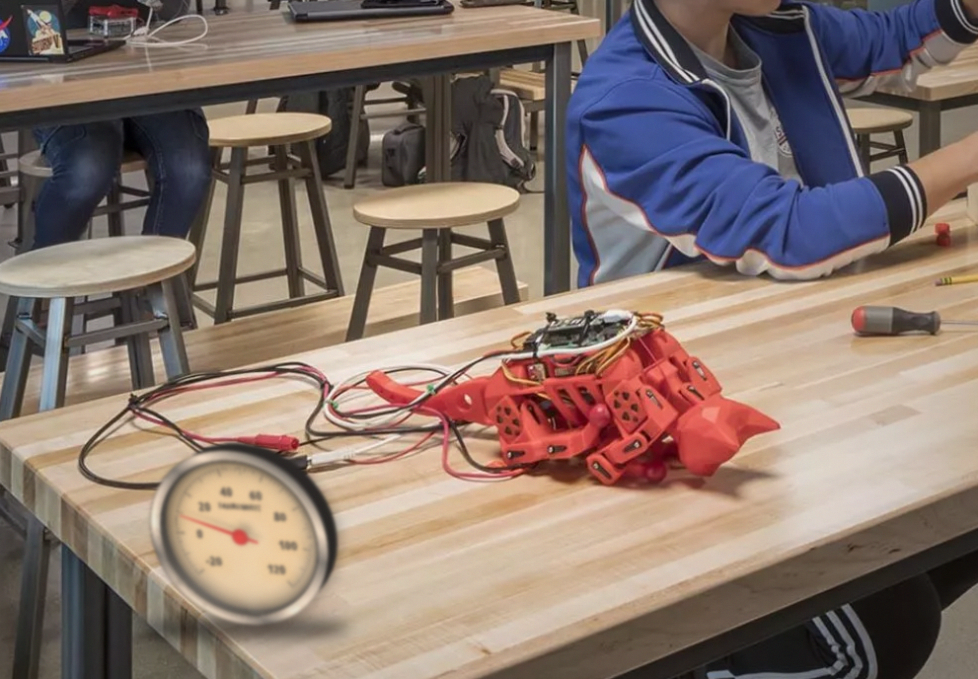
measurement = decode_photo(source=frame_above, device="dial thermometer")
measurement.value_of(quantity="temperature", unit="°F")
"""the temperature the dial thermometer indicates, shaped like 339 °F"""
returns 10 °F
